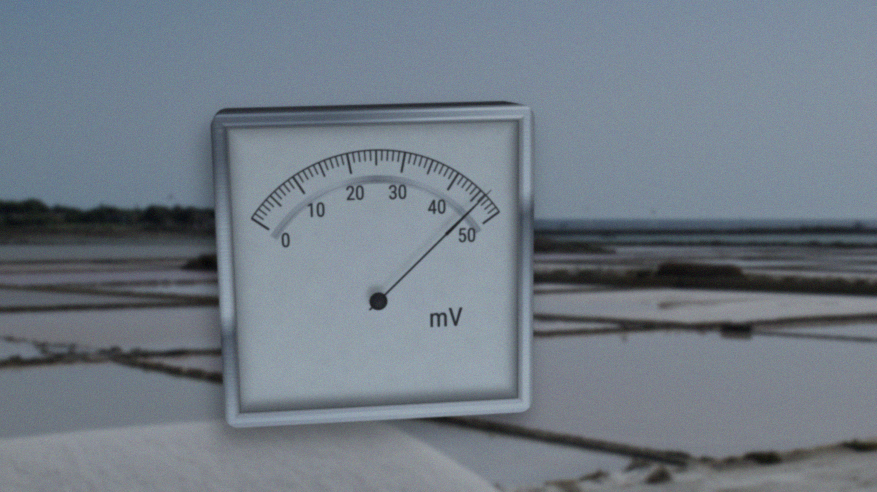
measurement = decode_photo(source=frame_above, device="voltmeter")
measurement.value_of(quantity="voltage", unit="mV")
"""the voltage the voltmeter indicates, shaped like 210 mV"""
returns 46 mV
